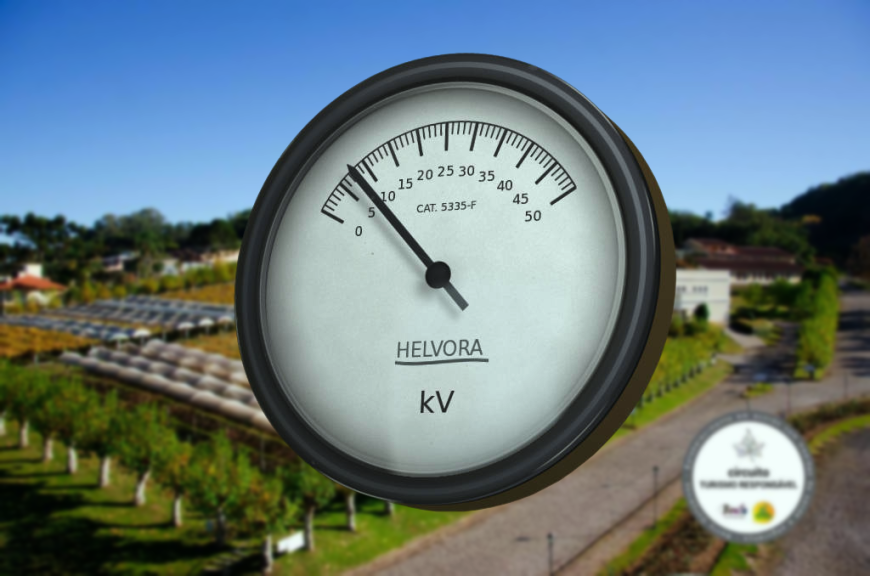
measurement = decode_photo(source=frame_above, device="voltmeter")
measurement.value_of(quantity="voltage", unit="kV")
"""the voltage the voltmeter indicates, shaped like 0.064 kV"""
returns 8 kV
